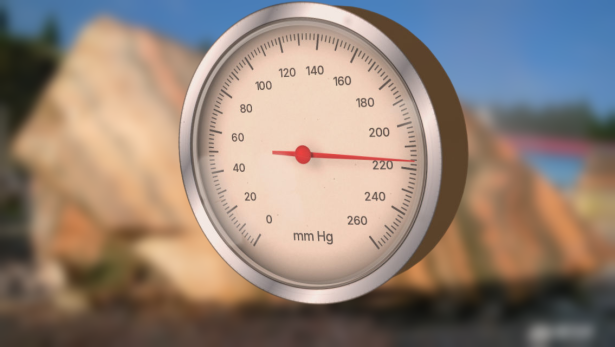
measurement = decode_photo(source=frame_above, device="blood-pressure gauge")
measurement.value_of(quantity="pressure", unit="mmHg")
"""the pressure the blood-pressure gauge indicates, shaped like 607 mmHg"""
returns 216 mmHg
